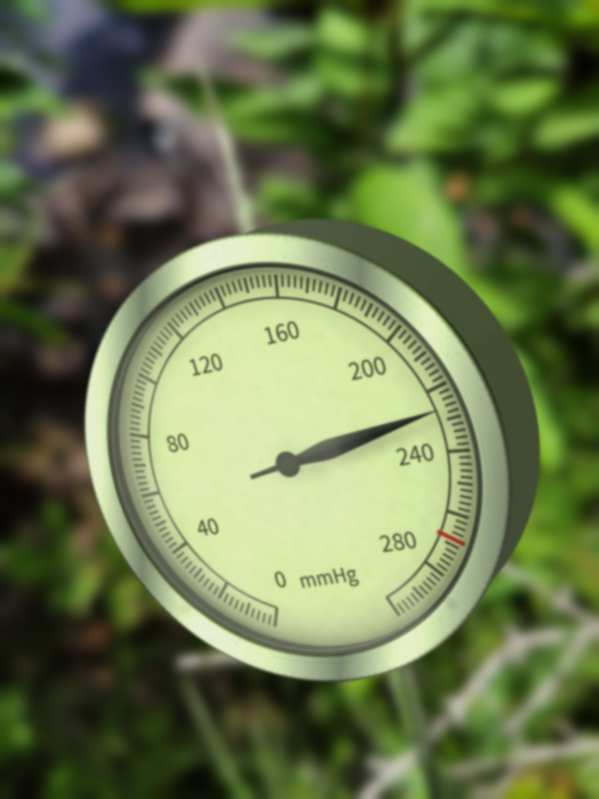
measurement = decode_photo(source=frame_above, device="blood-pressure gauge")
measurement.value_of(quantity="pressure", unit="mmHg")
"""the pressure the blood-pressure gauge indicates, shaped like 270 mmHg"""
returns 226 mmHg
